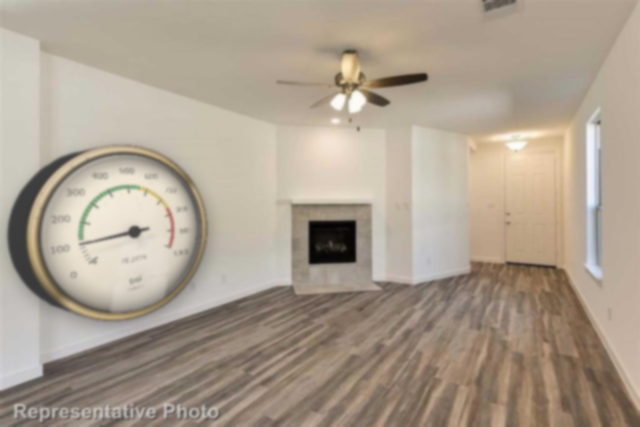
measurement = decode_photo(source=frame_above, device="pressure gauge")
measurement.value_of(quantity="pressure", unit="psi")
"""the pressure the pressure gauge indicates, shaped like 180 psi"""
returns 100 psi
